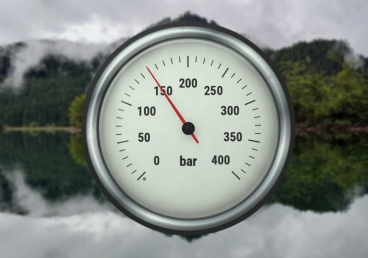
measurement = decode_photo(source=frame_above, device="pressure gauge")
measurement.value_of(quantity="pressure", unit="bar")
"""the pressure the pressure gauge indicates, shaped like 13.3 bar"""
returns 150 bar
